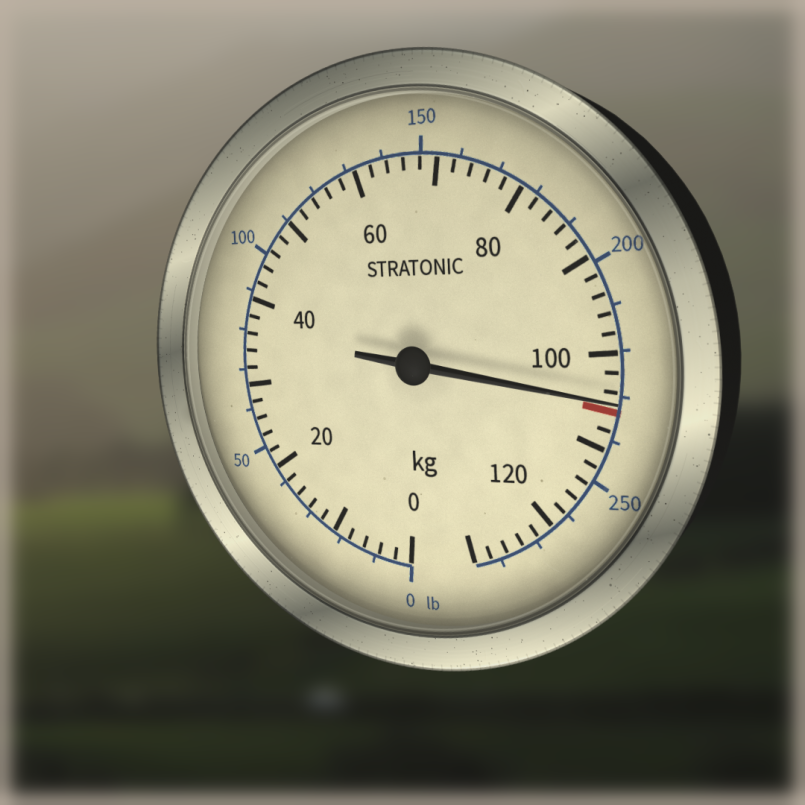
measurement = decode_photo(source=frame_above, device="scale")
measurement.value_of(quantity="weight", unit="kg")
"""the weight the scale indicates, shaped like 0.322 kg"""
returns 105 kg
